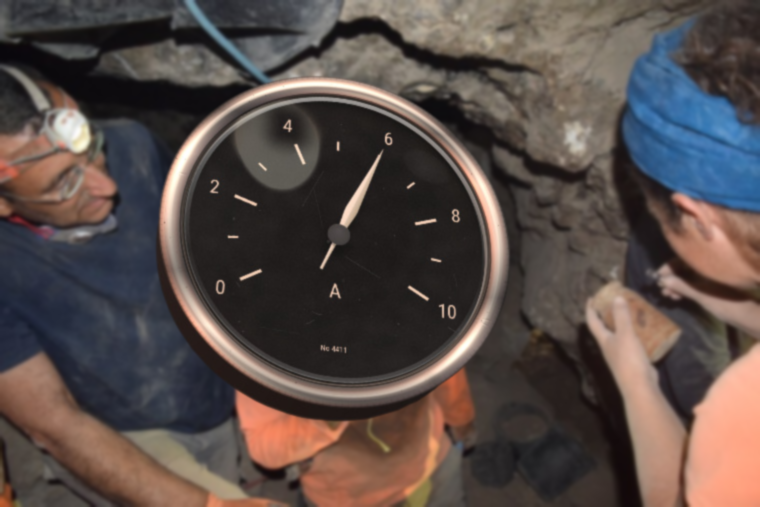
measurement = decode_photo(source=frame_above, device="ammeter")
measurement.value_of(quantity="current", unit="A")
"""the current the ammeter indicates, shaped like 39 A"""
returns 6 A
